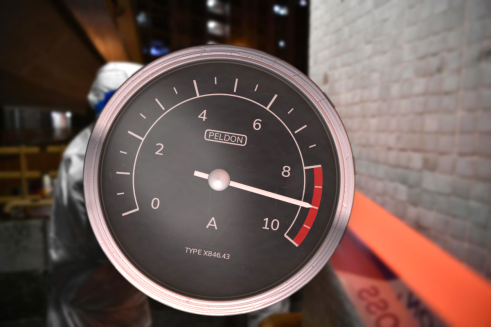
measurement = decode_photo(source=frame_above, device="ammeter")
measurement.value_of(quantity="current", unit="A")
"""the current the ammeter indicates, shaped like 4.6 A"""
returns 9 A
